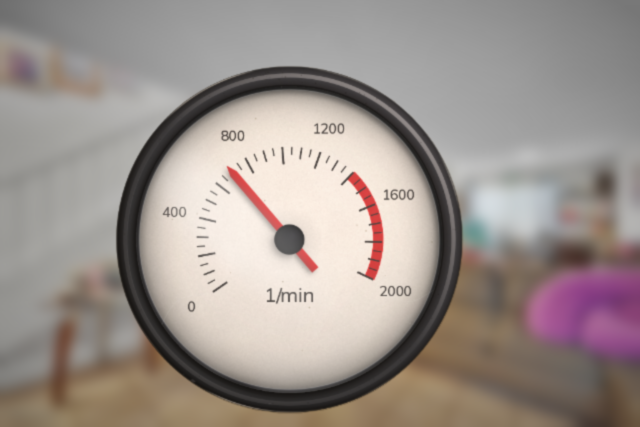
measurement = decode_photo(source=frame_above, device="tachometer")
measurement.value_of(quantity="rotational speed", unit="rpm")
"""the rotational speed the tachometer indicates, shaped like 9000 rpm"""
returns 700 rpm
